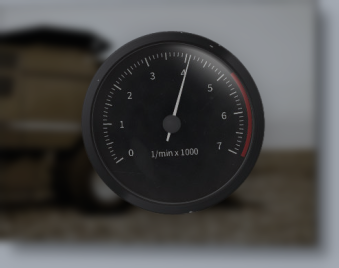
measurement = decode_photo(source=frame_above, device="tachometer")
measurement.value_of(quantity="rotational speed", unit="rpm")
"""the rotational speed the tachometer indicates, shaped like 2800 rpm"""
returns 4100 rpm
